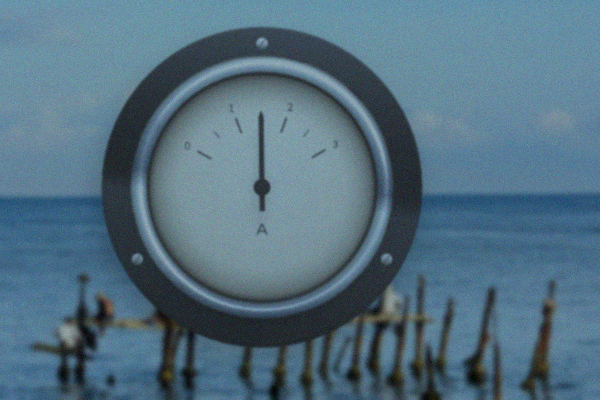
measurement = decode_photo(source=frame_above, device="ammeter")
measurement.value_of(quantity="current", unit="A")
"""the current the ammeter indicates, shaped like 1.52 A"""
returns 1.5 A
